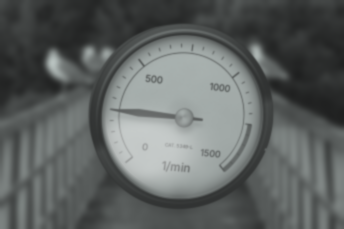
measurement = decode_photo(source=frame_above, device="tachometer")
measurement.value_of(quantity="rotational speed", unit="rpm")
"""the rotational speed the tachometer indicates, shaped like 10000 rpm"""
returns 250 rpm
